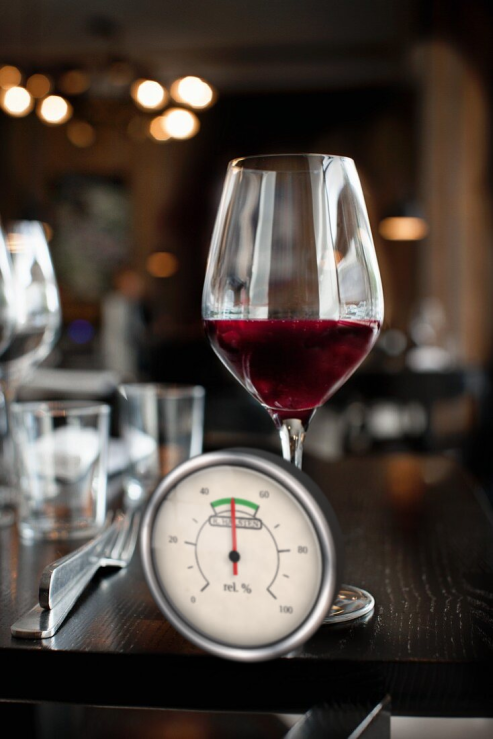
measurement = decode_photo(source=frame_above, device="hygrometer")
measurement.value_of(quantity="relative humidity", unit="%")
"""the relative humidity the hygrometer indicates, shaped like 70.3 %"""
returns 50 %
